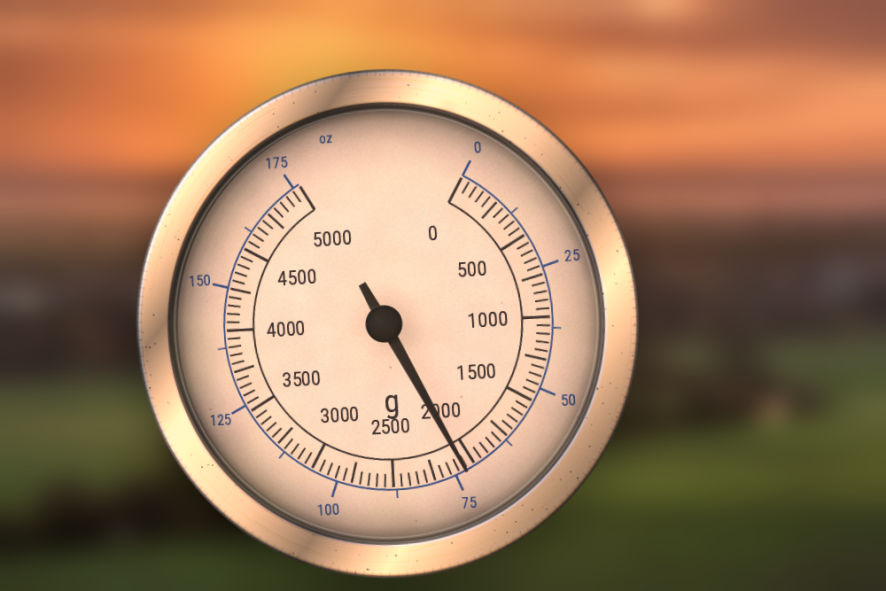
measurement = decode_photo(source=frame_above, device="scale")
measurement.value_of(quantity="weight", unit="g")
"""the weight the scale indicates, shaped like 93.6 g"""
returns 2050 g
